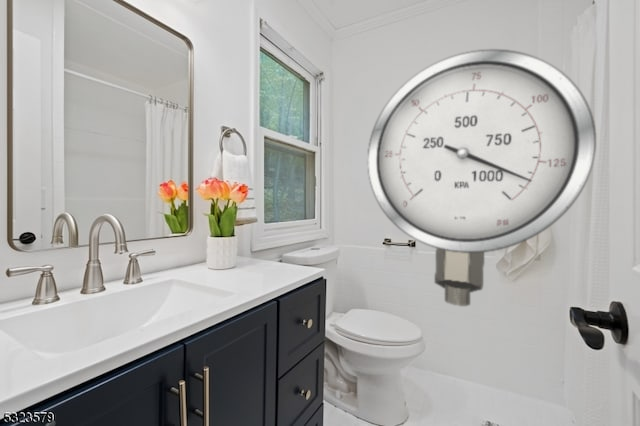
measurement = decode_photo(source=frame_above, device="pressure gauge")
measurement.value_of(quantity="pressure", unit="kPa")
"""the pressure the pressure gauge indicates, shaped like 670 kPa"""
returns 925 kPa
